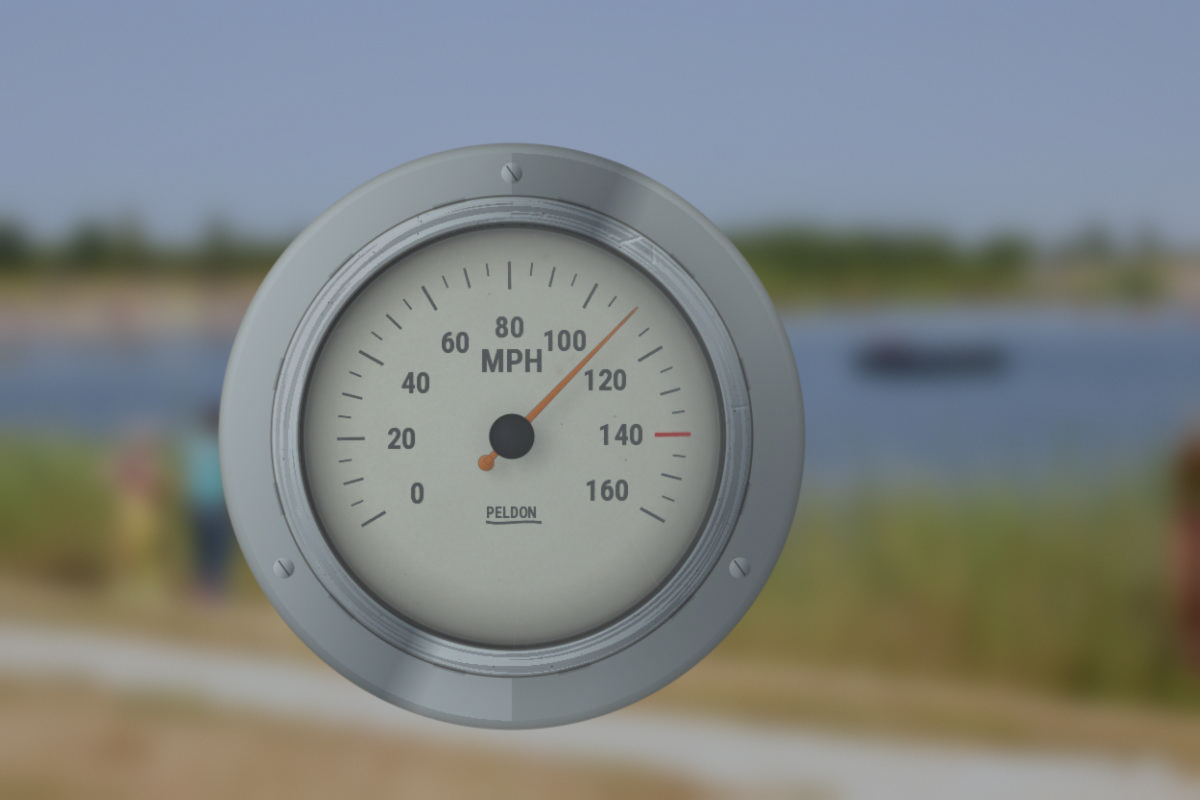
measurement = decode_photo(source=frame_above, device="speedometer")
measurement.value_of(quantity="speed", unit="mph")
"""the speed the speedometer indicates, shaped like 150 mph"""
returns 110 mph
